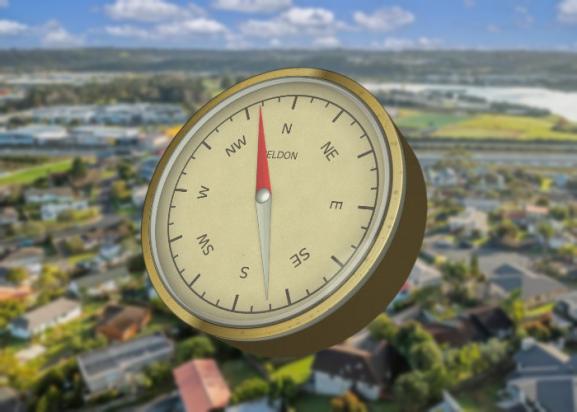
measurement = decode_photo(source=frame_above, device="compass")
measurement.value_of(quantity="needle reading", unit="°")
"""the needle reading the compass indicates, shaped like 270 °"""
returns 340 °
